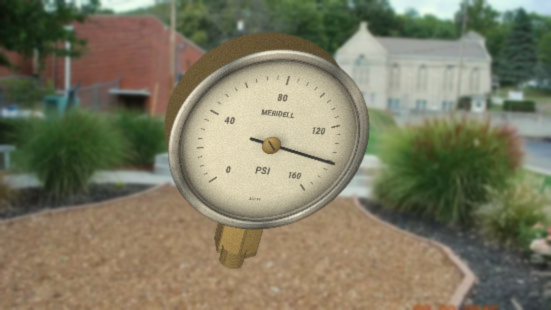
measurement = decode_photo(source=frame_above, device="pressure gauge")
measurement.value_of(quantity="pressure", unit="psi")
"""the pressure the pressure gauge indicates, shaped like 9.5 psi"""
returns 140 psi
